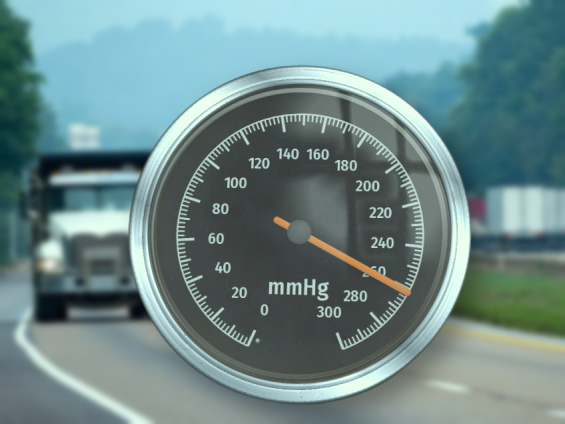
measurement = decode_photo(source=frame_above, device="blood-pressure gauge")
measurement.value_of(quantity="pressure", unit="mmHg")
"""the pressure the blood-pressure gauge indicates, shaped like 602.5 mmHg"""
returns 262 mmHg
